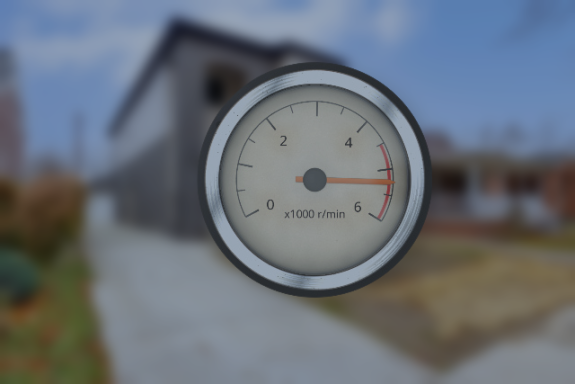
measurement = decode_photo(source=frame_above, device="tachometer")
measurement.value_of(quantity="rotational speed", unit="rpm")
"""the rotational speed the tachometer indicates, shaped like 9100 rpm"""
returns 5250 rpm
